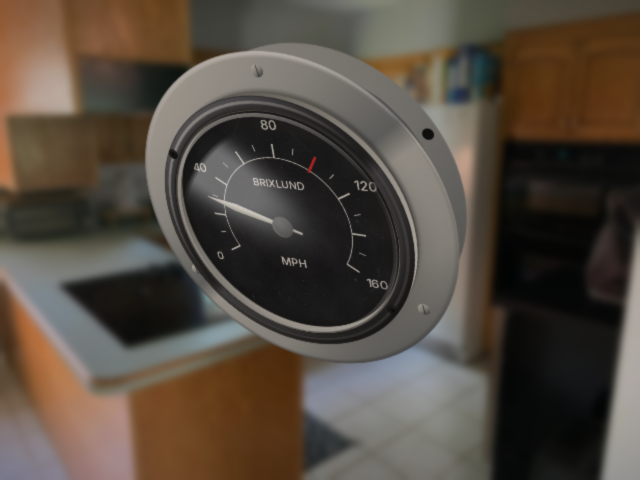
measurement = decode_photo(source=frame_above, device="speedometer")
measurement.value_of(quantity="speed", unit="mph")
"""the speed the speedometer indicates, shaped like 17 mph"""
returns 30 mph
